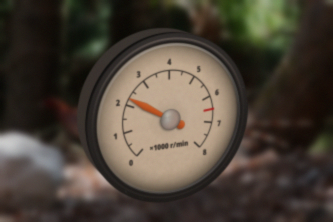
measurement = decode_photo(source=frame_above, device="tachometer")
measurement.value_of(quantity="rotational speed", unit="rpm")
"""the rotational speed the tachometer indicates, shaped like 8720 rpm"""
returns 2250 rpm
